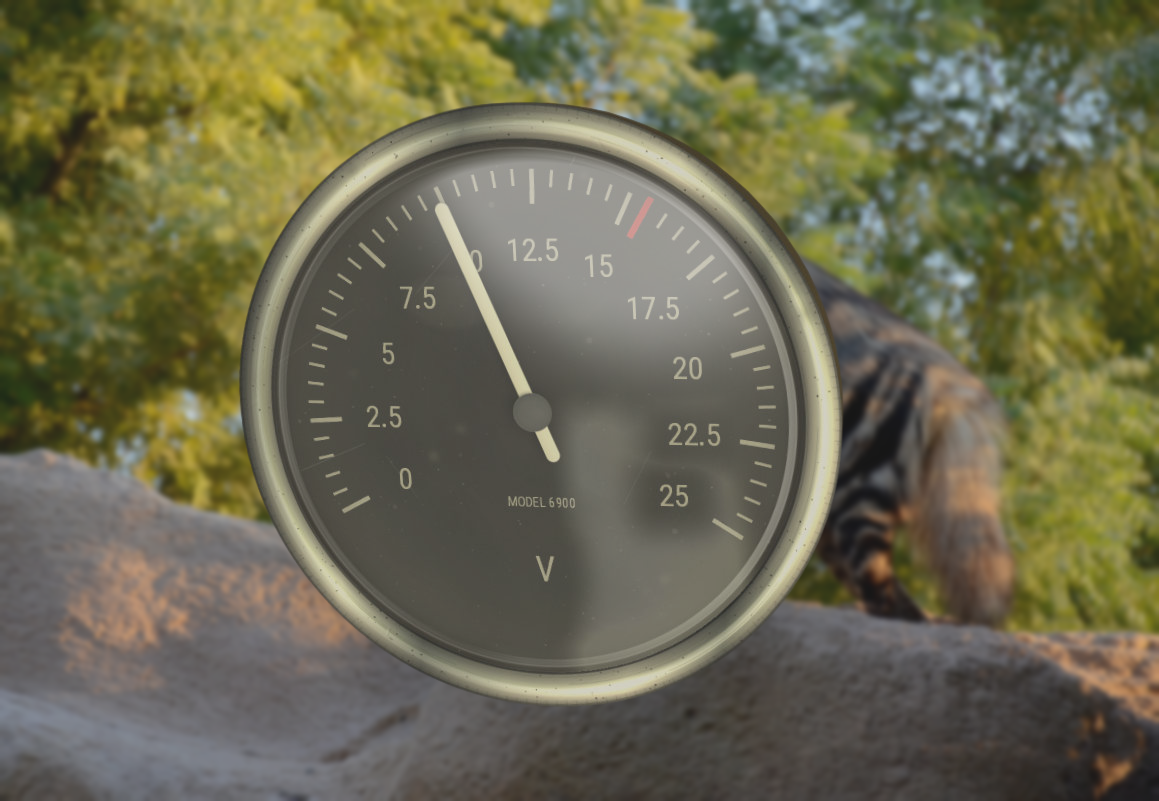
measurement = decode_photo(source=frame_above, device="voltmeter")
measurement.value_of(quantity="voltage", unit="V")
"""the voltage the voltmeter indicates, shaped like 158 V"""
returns 10 V
